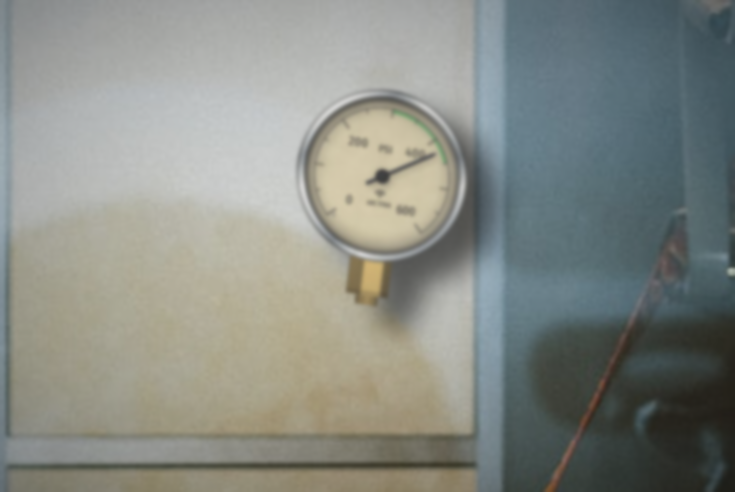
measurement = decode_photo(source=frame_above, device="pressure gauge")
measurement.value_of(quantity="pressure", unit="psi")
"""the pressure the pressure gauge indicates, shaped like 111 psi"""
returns 425 psi
